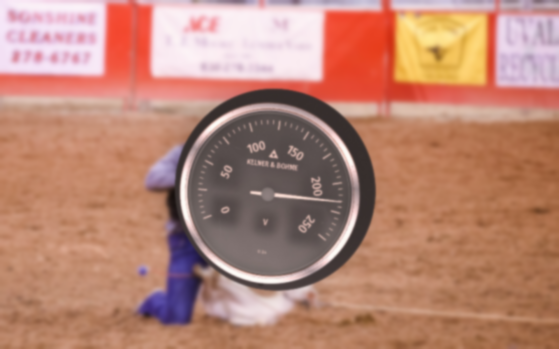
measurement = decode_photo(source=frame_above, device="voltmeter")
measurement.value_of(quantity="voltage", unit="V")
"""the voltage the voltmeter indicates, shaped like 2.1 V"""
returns 215 V
